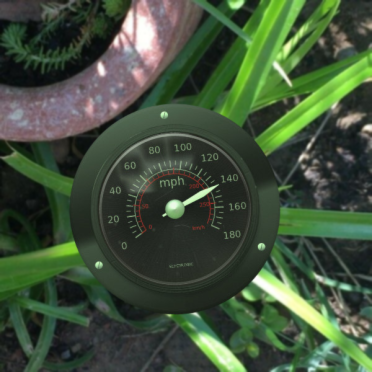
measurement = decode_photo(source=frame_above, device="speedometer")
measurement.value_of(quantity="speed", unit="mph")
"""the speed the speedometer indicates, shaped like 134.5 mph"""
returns 140 mph
